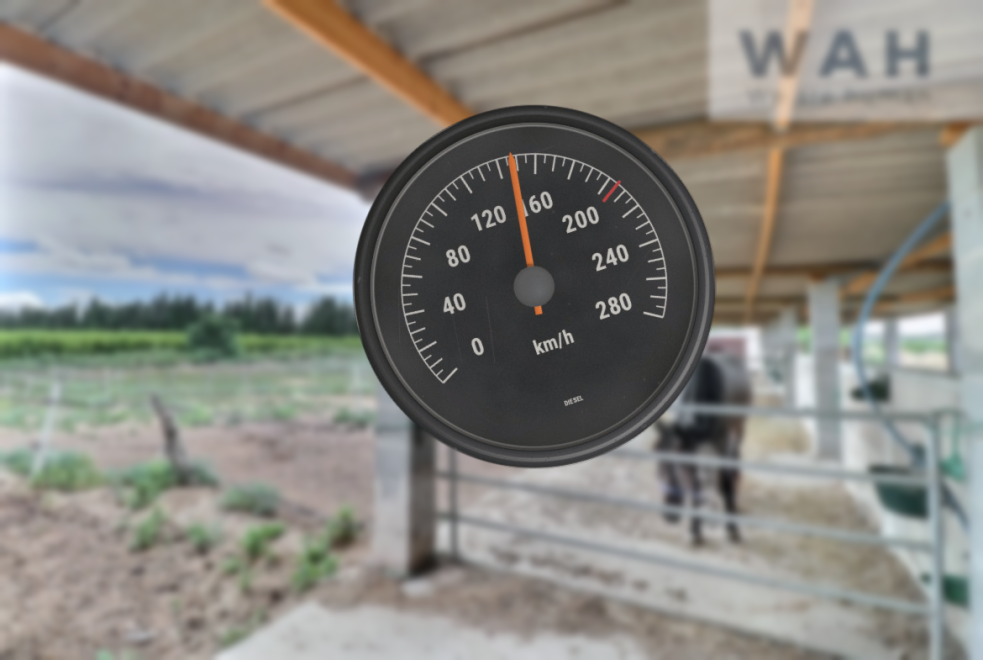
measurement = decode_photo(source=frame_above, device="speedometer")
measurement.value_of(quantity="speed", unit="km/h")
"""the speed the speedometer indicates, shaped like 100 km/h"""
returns 147.5 km/h
